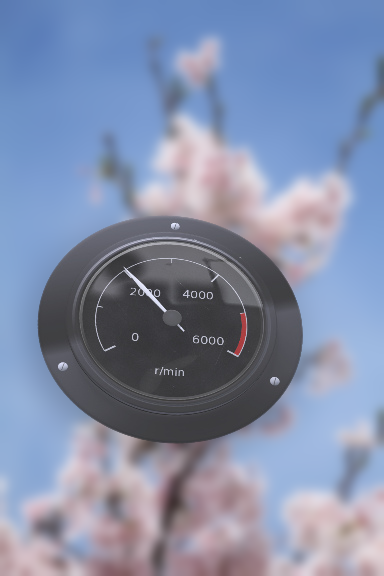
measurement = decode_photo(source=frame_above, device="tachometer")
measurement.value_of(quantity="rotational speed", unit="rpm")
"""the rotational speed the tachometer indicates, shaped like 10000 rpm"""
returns 2000 rpm
